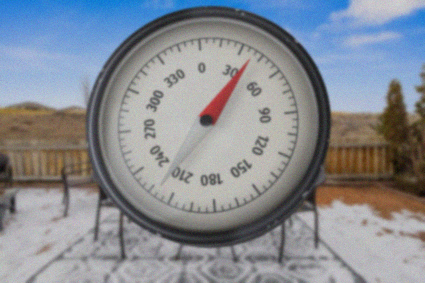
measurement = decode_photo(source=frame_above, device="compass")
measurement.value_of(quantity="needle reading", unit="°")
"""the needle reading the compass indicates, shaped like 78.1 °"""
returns 40 °
